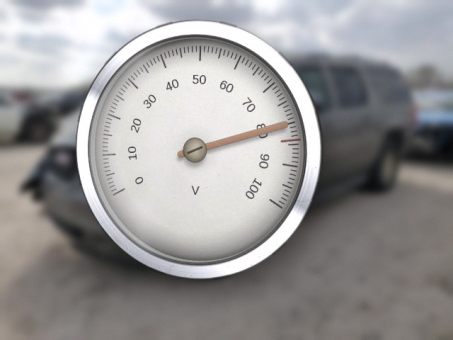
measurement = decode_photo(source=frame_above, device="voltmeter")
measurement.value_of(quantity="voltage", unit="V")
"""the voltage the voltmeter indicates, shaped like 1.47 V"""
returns 80 V
